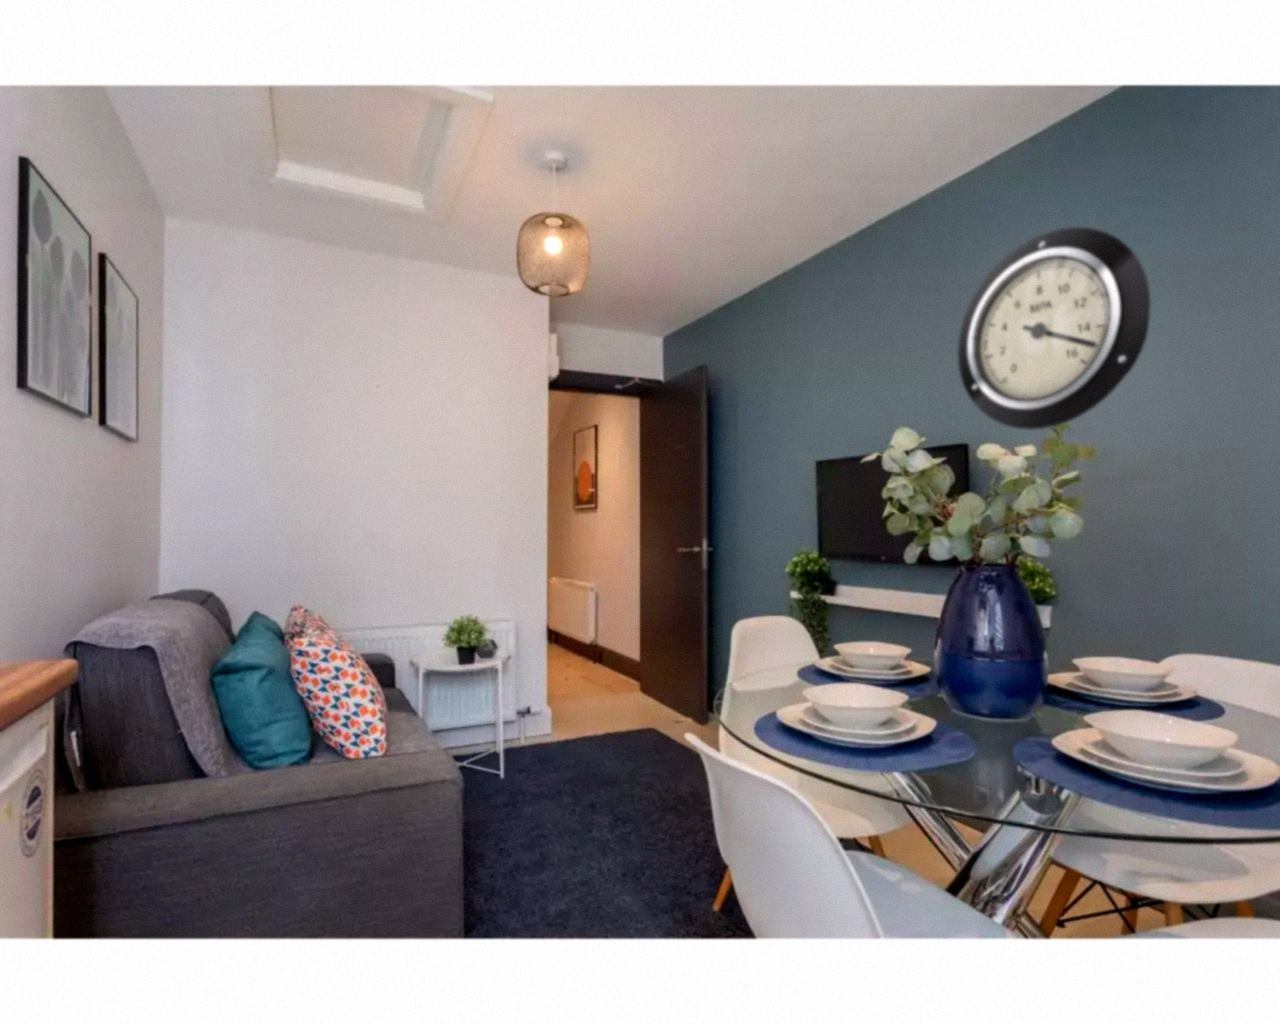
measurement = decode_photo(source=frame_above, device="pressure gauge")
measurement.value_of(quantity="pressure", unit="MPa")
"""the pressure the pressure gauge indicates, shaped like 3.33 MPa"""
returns 15 MPa
